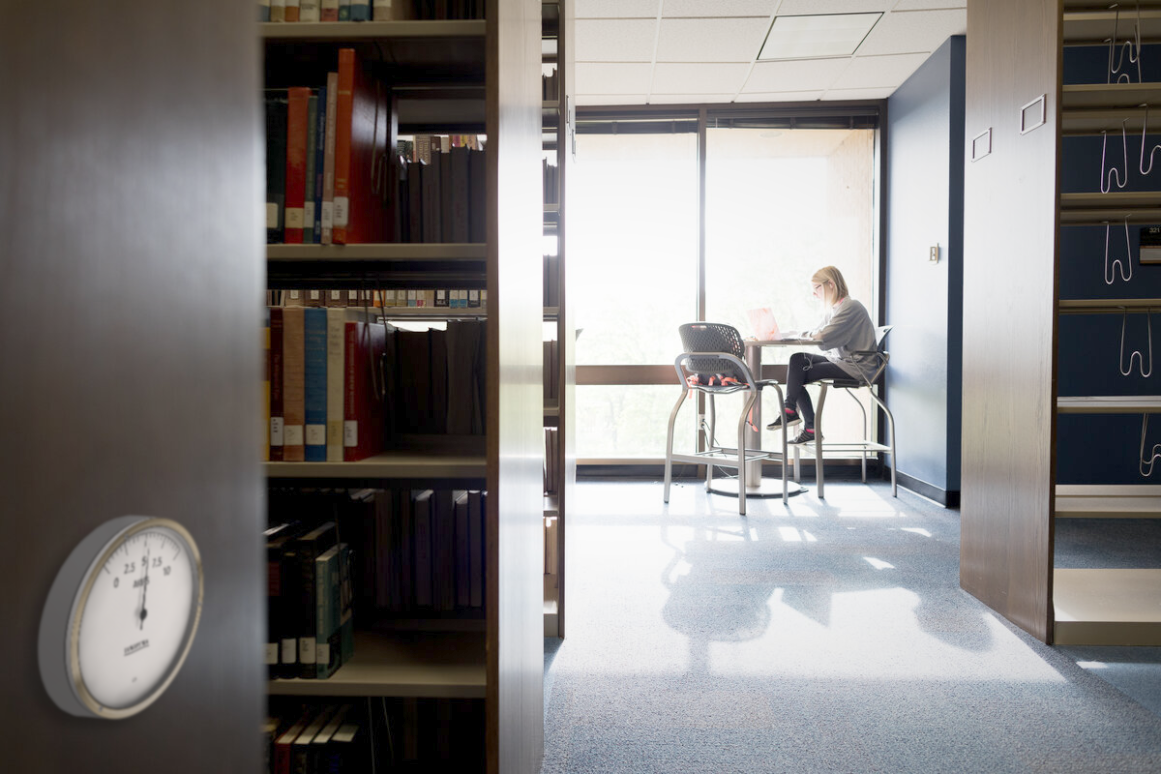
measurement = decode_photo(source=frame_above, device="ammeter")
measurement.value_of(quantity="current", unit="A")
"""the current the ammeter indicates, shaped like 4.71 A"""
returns 5 A
